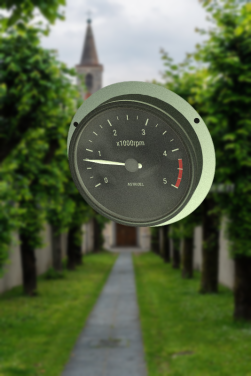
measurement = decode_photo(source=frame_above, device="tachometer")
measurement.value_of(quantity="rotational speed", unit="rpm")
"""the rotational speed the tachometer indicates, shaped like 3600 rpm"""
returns 750 rpm
